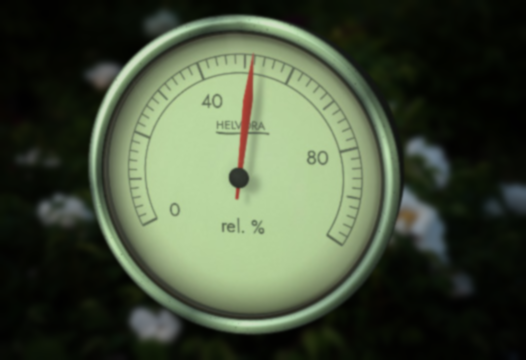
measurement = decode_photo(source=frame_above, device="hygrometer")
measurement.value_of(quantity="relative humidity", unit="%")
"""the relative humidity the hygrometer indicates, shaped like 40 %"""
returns 52 %
